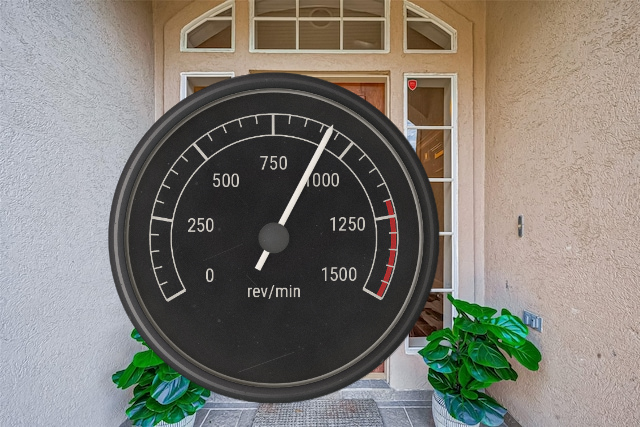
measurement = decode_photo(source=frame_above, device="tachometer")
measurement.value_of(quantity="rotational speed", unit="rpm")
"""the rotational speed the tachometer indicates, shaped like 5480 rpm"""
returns 925 rpm
